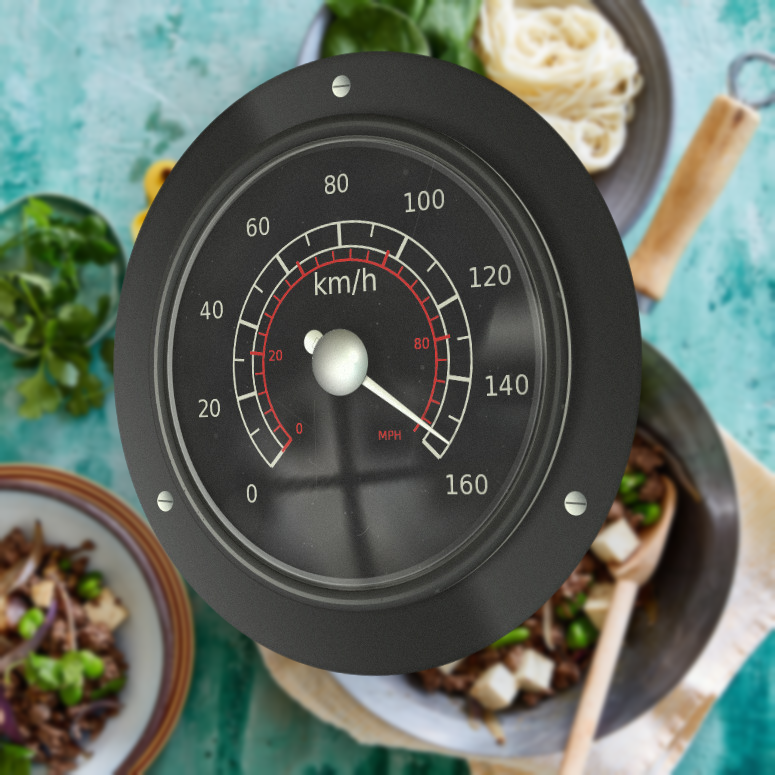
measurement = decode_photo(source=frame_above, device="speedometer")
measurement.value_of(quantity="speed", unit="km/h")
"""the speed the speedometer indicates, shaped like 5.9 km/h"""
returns 155 km/h
